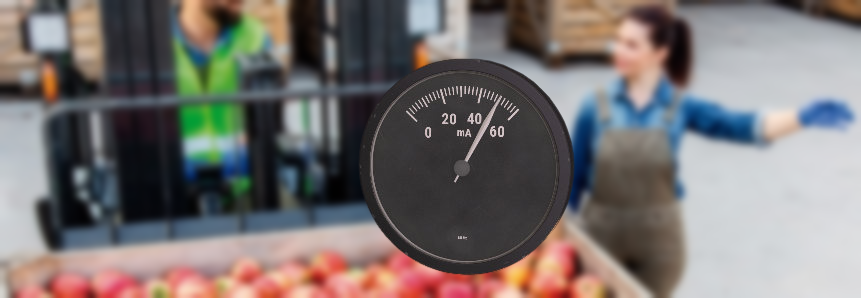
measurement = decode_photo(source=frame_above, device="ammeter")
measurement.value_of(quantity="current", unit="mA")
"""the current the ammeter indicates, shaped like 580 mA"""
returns 50 mA
